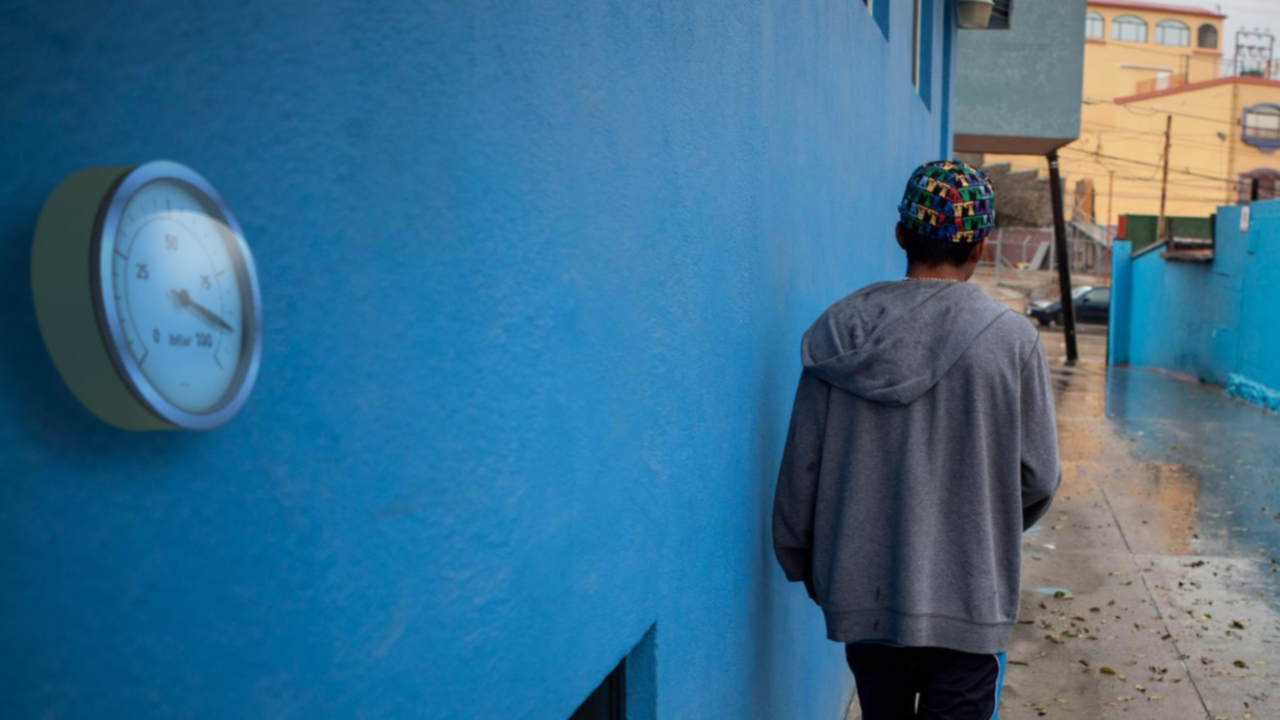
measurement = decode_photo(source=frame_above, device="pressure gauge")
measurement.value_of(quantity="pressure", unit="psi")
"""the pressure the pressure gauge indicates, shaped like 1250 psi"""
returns 90 psi
